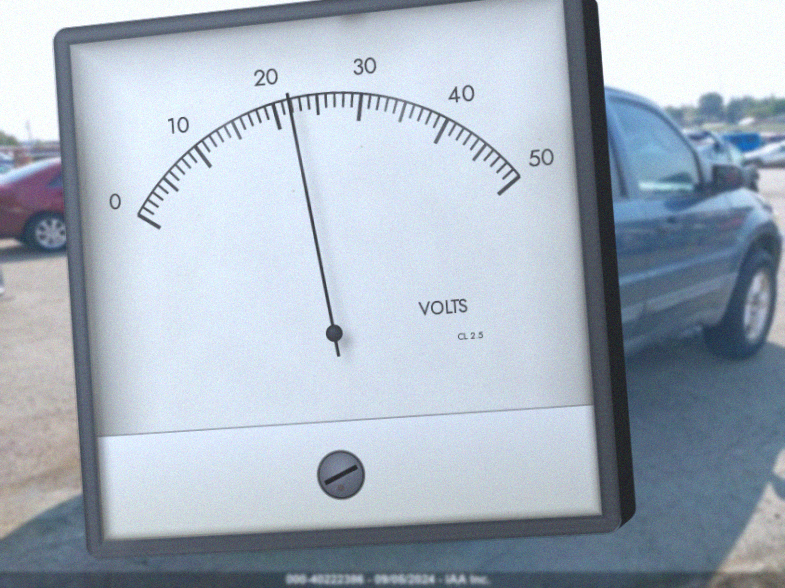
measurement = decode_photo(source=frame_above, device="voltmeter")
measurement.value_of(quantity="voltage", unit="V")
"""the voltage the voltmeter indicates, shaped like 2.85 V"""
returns 22 V
